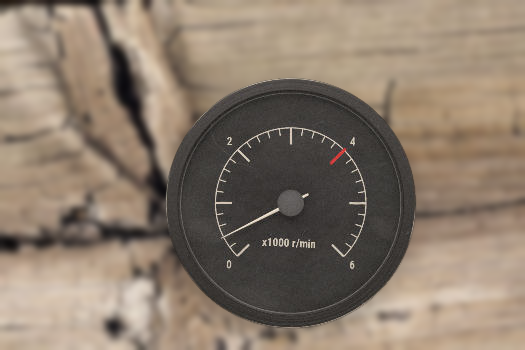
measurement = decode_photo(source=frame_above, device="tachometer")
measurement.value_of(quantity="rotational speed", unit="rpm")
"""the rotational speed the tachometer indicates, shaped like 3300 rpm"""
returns 400 rpm
